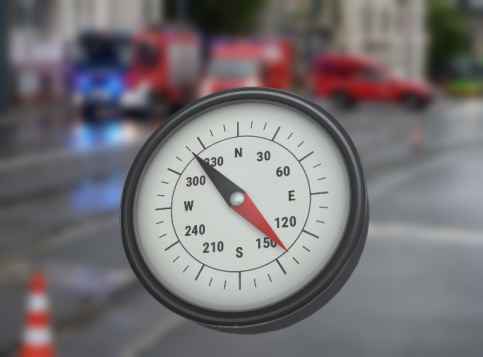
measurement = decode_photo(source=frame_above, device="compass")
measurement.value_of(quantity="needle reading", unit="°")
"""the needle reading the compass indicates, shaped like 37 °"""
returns 140 °
